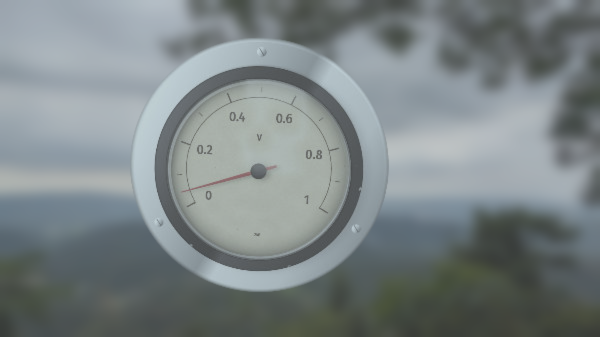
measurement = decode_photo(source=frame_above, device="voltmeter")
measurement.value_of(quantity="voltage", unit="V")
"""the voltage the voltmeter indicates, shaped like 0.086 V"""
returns 0.05 V
